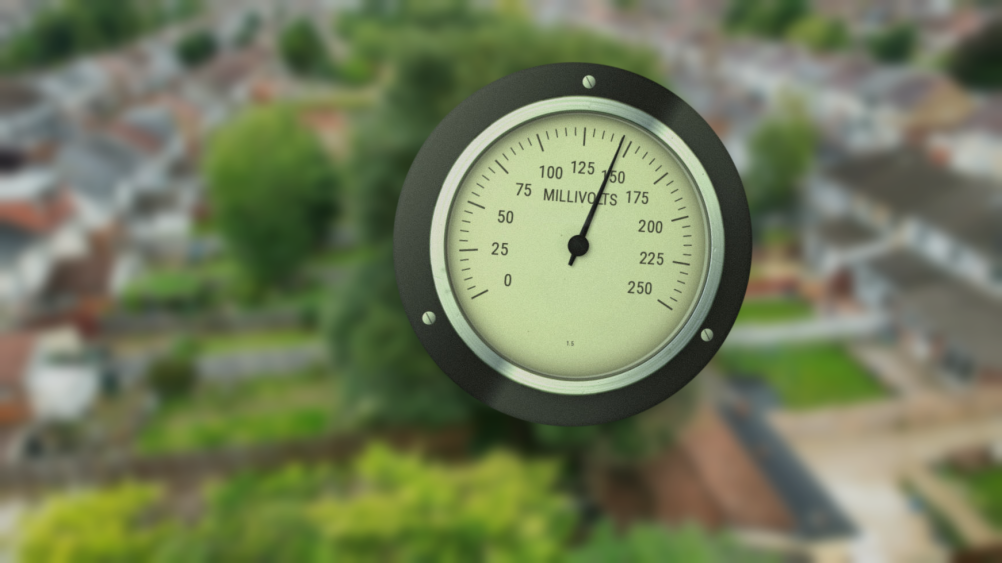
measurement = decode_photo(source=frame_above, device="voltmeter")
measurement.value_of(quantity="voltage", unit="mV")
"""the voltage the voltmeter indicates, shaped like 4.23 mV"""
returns 145 mV
